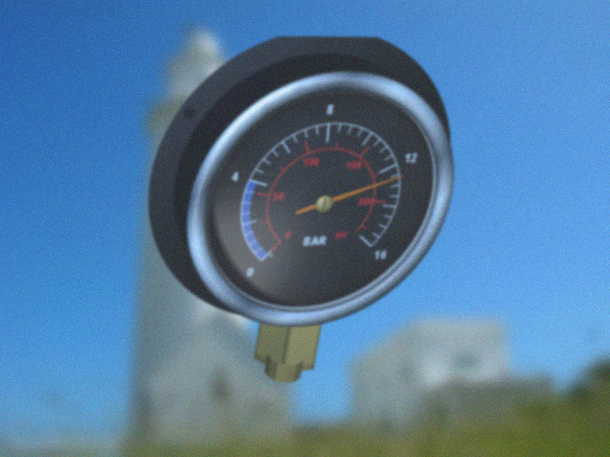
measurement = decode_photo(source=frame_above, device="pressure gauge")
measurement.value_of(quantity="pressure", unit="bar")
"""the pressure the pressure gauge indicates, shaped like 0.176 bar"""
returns 12.5 bar
